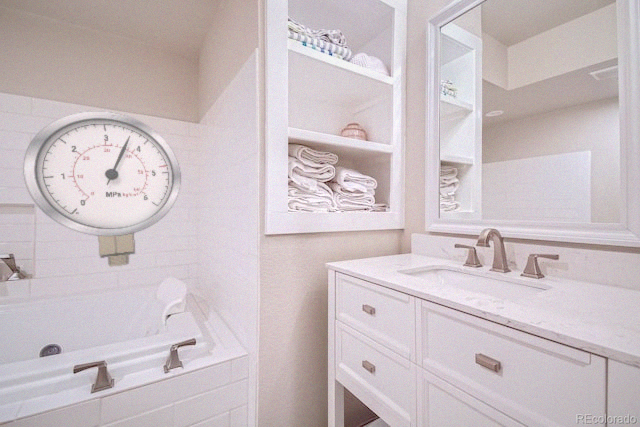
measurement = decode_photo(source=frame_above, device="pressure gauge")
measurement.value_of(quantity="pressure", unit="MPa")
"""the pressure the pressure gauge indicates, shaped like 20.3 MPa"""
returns 3.6 MPa
